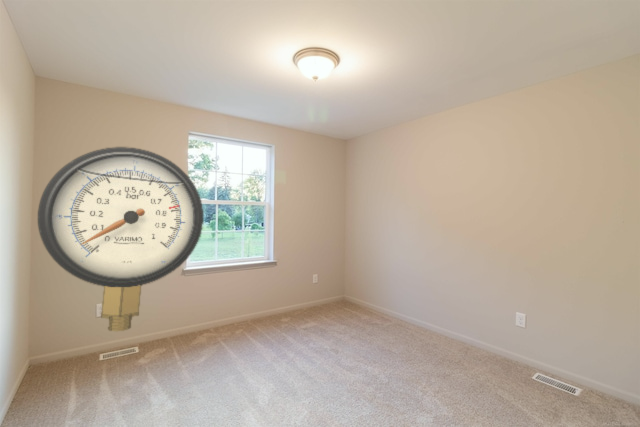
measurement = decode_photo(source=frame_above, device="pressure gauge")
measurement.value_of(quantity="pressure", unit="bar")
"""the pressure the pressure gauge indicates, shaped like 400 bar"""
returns 0.05 bar
